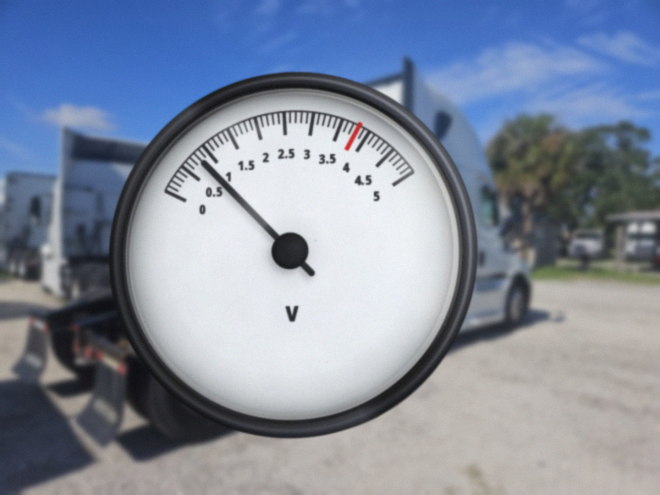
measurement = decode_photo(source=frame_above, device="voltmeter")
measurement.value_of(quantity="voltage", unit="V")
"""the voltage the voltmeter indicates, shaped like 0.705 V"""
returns 0.8 V
